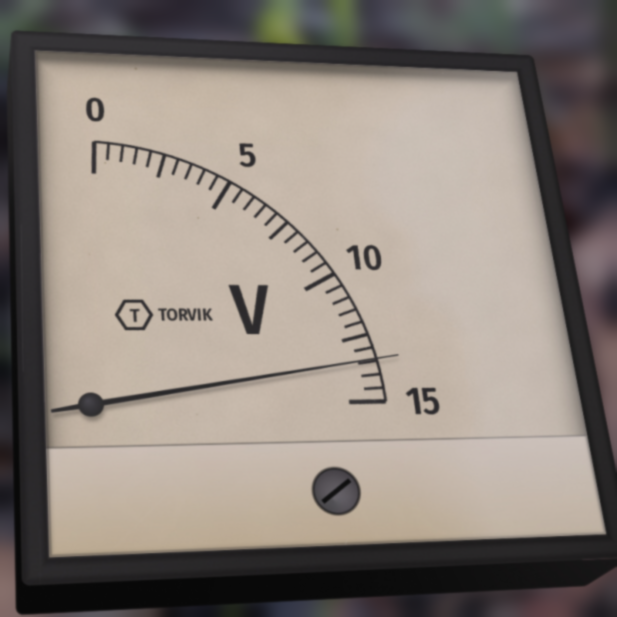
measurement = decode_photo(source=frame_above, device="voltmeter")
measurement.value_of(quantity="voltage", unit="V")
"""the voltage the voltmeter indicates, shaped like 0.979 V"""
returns 13.5 V
